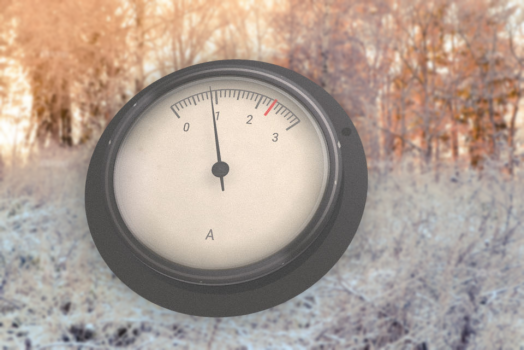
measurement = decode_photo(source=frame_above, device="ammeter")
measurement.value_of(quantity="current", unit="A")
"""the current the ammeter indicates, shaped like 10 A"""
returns 0.9 A
